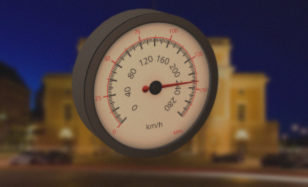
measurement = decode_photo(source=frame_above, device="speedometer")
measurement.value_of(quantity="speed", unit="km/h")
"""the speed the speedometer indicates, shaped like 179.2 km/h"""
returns 230 km/h
